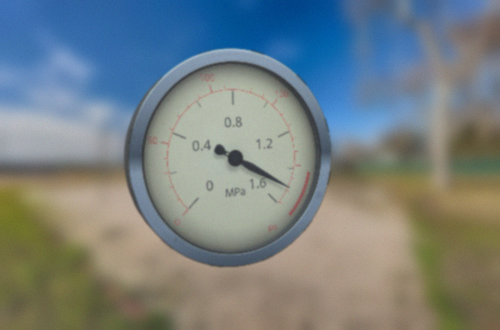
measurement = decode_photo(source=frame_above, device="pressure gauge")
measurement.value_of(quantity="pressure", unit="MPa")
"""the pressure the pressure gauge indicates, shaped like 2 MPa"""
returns 1.5 MPa
